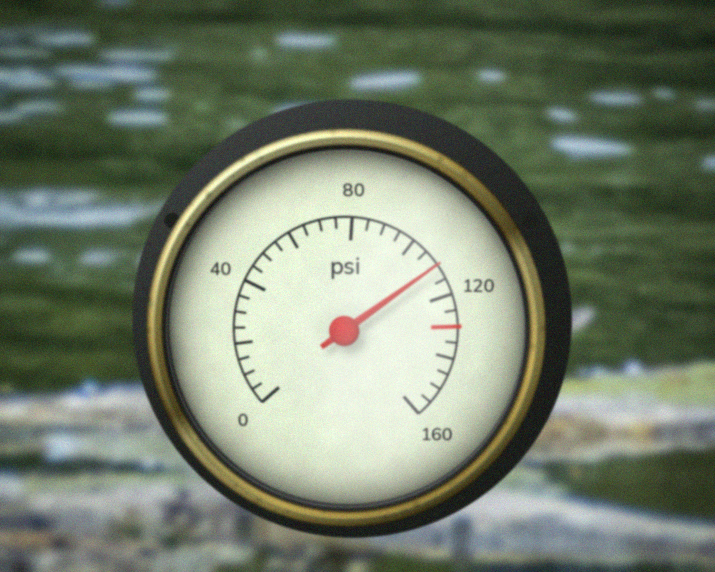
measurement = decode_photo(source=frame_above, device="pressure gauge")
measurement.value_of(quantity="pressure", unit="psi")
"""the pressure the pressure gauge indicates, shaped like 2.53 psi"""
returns 110 psi
